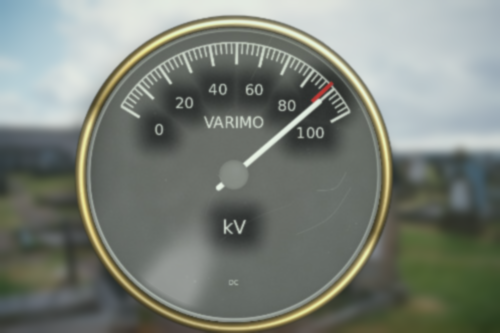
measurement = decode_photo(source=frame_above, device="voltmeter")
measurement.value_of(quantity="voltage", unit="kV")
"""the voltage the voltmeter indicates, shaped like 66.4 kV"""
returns 90 kV
